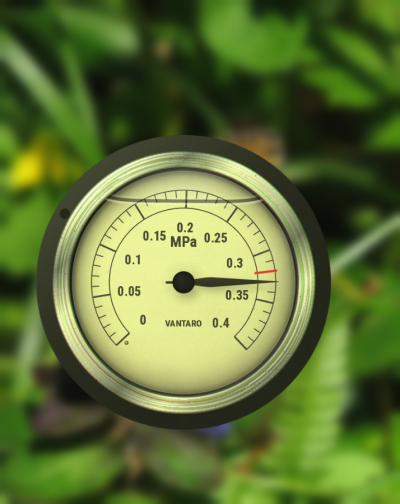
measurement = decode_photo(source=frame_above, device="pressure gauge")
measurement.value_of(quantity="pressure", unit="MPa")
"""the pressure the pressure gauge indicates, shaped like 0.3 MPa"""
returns 0.33 MPa
